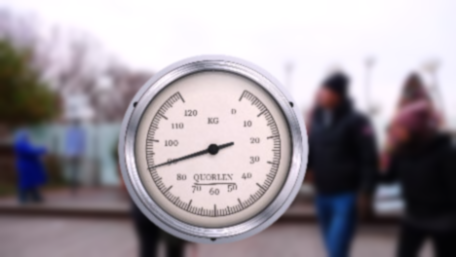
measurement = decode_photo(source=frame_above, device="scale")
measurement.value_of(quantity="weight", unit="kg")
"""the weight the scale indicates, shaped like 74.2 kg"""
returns 90 kg
